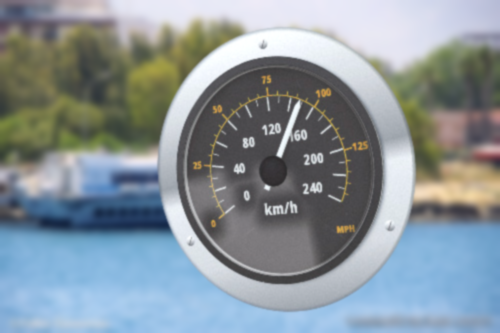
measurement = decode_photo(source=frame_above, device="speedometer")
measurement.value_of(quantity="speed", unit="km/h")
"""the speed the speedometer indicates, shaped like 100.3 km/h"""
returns 150 km/h
